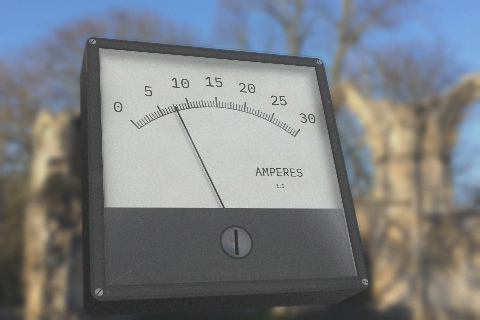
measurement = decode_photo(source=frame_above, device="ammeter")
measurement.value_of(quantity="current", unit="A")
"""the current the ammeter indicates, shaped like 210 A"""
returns 7.5 A
